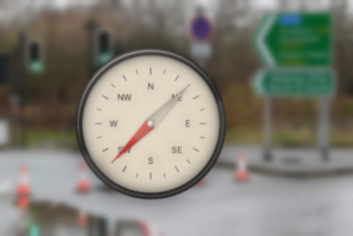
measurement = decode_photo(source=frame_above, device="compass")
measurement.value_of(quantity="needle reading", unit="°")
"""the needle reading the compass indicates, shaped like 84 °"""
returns 225 °
